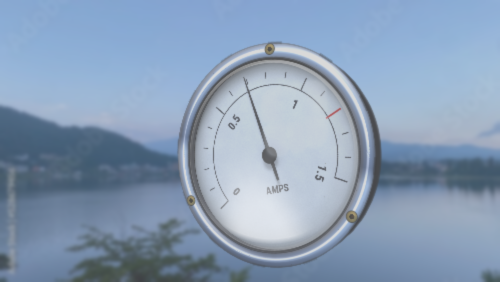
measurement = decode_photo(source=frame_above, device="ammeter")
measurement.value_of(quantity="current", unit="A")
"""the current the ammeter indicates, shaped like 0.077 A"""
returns 0.7 A
